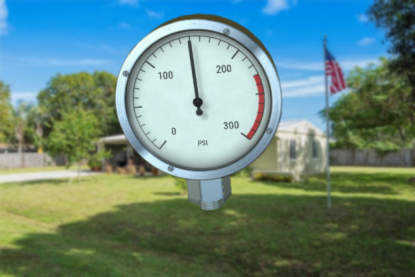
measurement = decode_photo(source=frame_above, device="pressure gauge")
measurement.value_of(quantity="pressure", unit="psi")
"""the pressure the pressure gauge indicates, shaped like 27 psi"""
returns 150 psi
